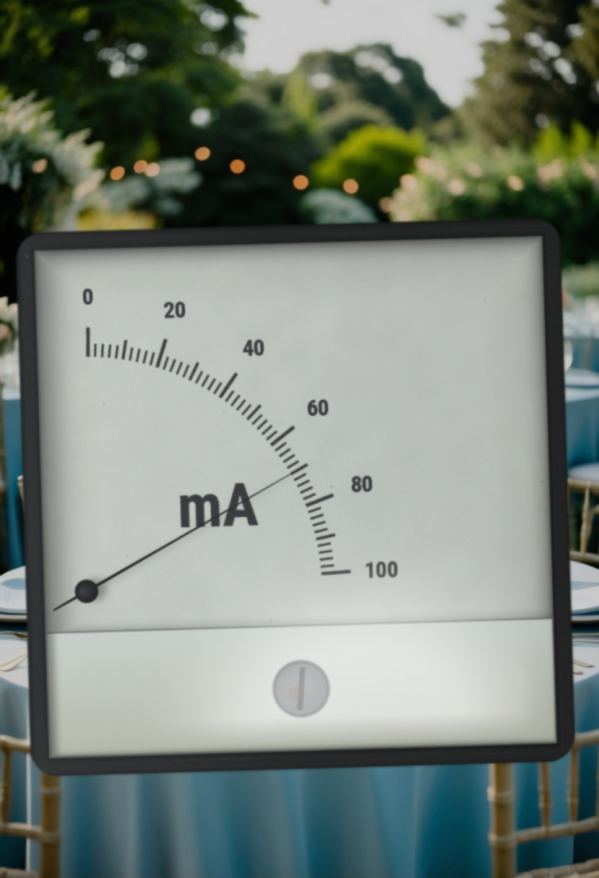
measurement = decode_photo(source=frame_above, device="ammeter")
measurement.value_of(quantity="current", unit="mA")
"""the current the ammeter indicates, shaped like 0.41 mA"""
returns 70 mA
